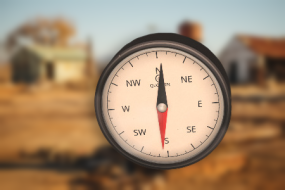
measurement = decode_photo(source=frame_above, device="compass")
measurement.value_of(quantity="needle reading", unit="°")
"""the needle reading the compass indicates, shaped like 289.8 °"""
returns 185 °
